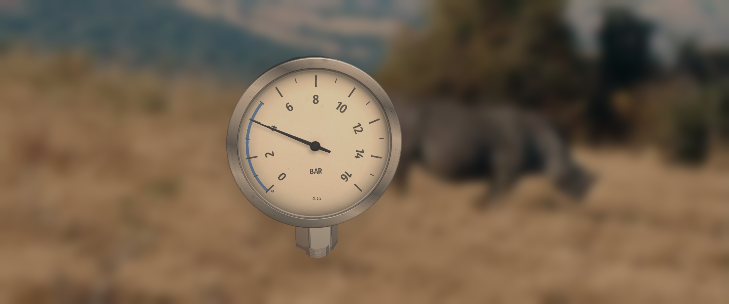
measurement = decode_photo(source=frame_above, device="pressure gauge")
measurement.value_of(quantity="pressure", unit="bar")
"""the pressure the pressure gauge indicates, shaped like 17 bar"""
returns 4 bar
